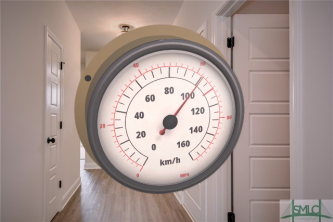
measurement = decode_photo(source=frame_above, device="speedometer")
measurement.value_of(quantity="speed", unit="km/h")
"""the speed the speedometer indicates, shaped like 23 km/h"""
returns 100 km/h
